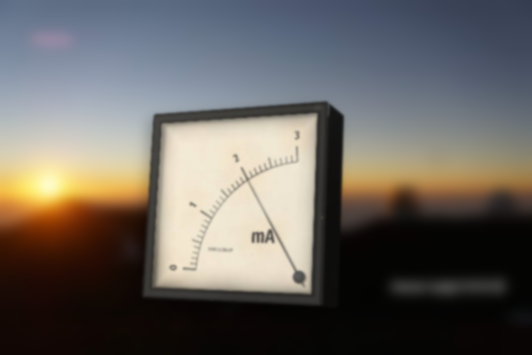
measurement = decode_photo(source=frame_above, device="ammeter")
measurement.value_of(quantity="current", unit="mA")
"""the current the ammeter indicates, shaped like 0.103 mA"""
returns 2 mA
